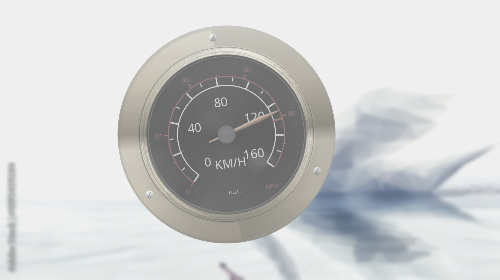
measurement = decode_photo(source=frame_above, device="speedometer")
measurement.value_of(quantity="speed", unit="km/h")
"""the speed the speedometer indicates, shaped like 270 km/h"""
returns 125 km/h
